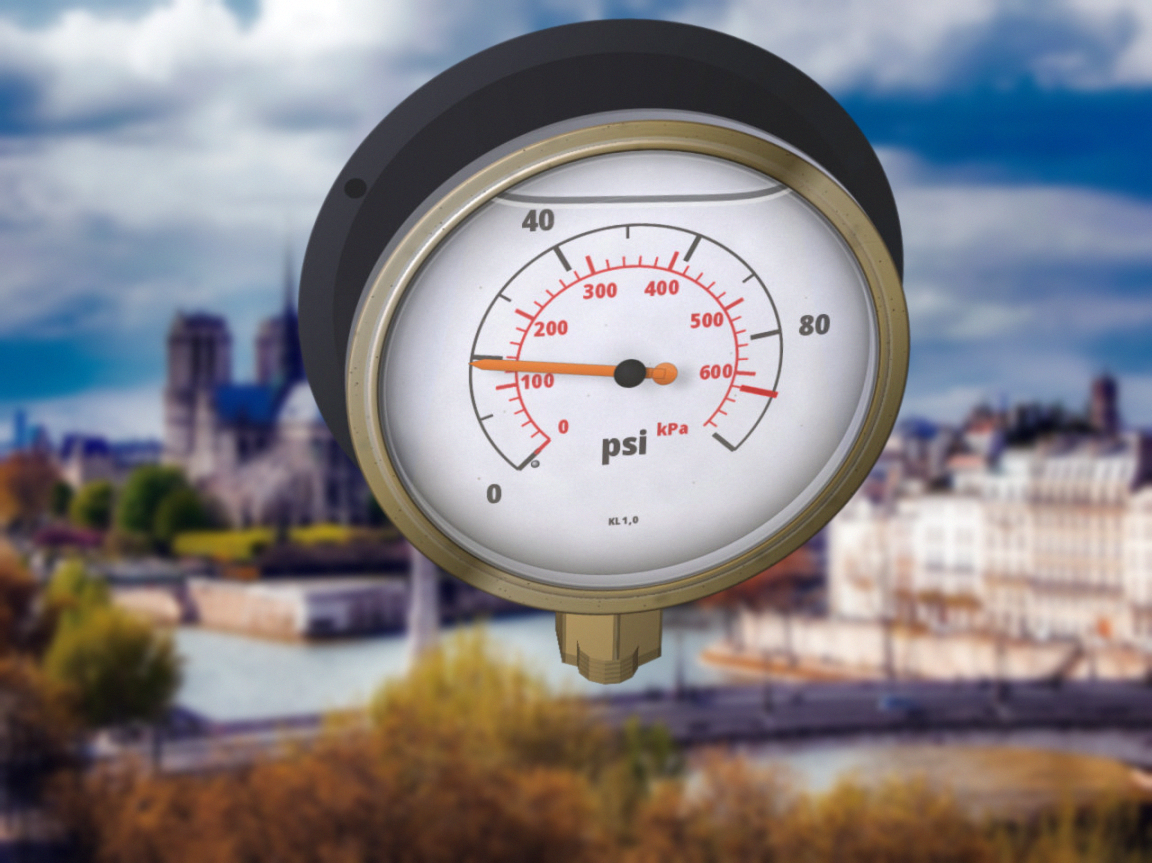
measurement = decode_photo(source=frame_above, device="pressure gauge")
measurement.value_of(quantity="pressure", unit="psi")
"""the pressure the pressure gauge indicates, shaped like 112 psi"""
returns 20 psi
